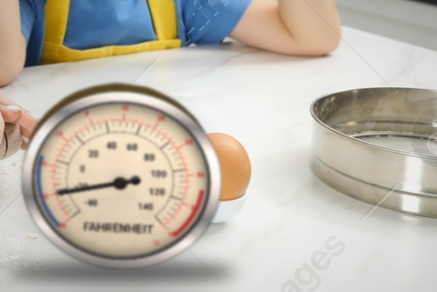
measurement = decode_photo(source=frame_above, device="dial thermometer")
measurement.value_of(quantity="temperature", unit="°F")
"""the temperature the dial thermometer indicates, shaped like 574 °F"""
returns -20 °F
